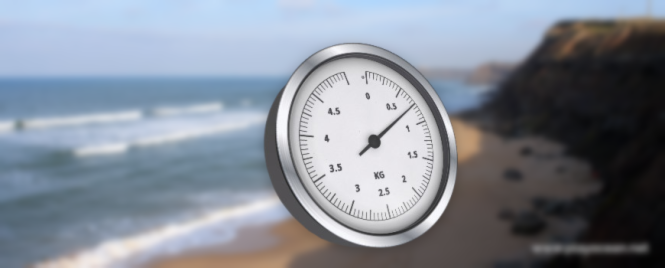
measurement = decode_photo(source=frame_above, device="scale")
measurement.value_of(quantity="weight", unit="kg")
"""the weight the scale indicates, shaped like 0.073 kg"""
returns 0.75 kg
